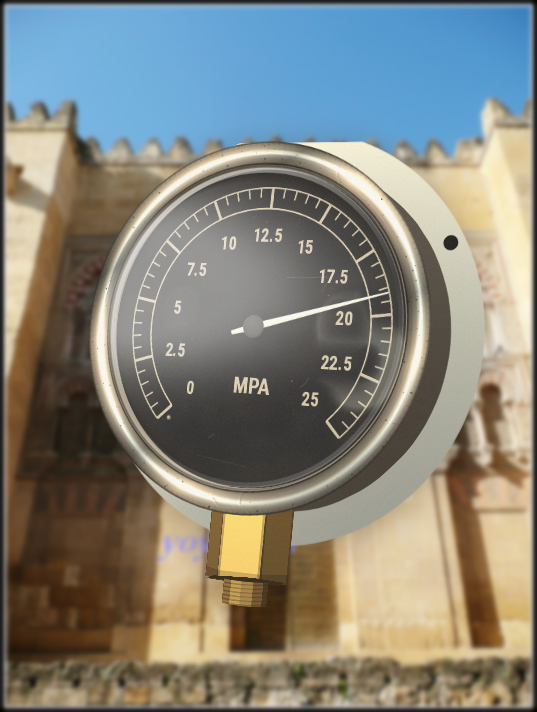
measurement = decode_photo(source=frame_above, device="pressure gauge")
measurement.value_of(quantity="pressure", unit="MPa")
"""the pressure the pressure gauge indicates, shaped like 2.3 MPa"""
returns 19.25 MPa
